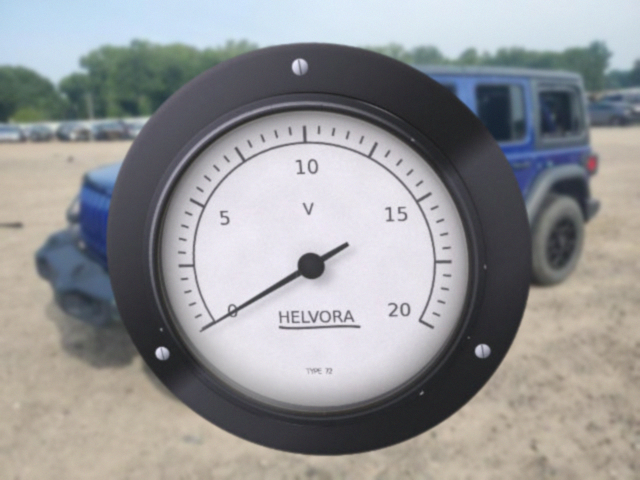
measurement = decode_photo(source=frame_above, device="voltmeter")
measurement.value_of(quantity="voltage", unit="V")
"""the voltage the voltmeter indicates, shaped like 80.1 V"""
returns 0 V
